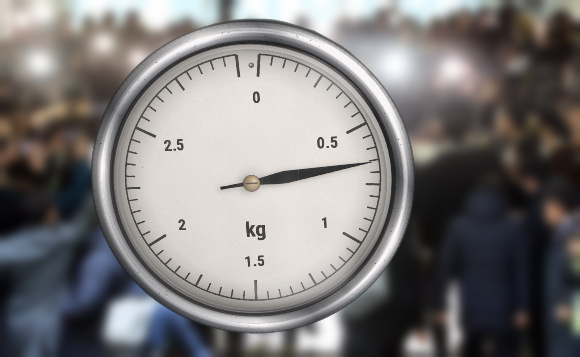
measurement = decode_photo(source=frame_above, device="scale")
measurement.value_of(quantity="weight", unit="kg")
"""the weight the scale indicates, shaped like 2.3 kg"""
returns 0.65 kg
